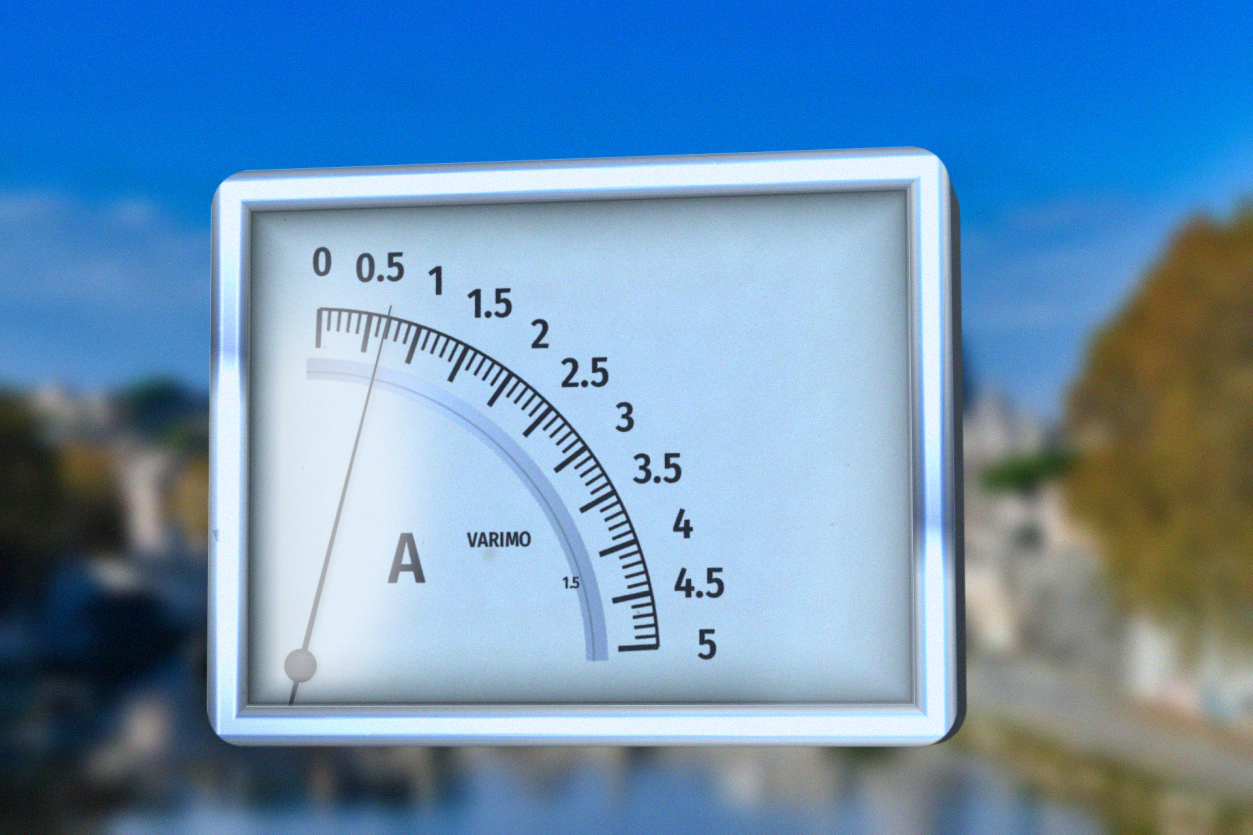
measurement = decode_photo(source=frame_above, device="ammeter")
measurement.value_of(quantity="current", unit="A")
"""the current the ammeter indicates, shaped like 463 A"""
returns 0.7 A
